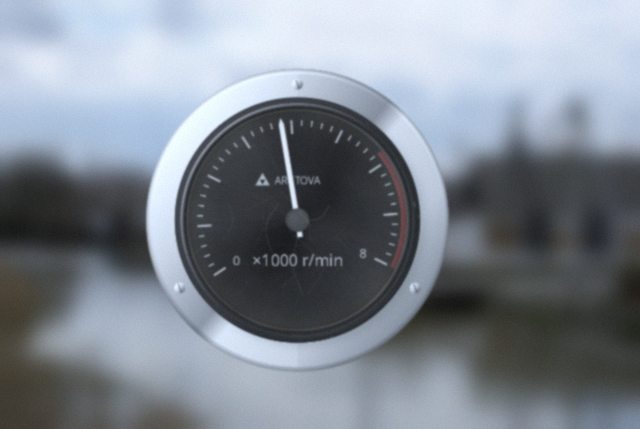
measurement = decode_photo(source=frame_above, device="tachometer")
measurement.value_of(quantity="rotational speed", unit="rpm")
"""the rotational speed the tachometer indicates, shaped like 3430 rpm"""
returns 3800 rpm
